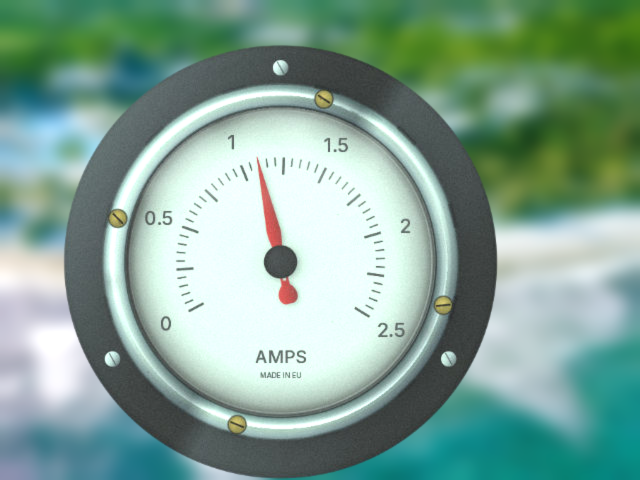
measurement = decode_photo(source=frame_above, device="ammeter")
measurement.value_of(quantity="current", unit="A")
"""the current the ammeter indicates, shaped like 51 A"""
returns 1.1 A
